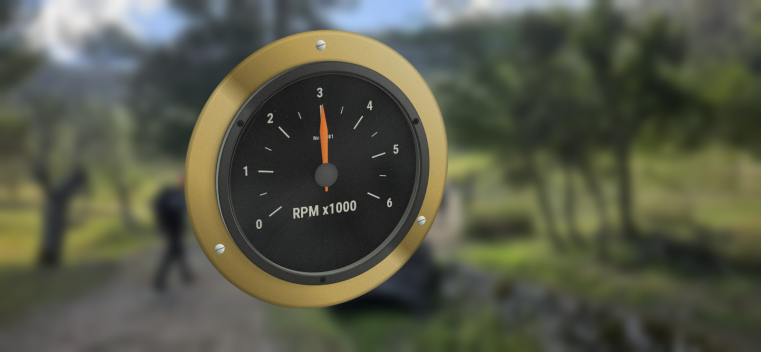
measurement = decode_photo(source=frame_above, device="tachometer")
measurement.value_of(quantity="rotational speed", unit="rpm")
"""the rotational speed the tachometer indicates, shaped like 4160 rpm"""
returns 3000 rpm
